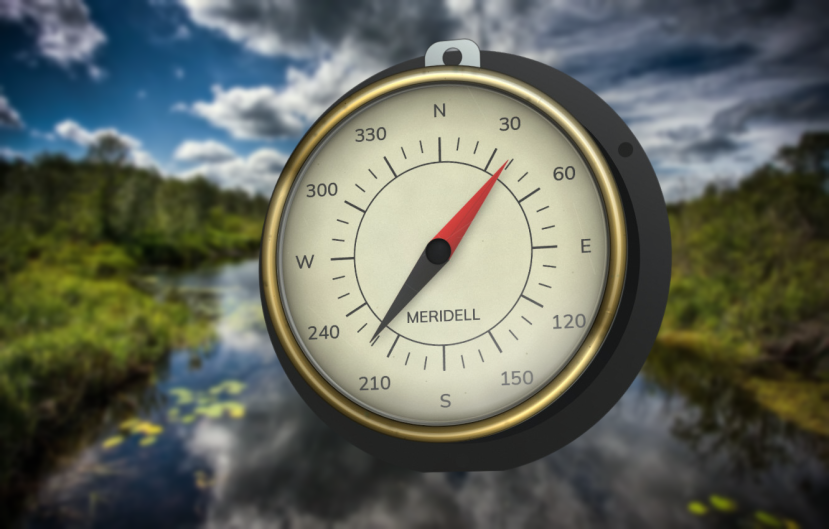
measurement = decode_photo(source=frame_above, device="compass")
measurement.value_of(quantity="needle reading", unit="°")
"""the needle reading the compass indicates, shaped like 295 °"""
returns 40 °
